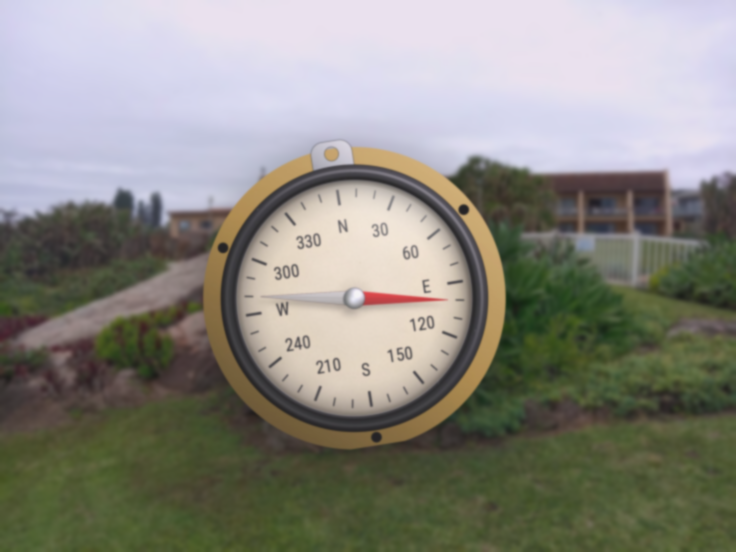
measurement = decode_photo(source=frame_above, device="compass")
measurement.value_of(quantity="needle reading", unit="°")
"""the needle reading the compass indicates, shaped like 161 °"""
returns 100 °
